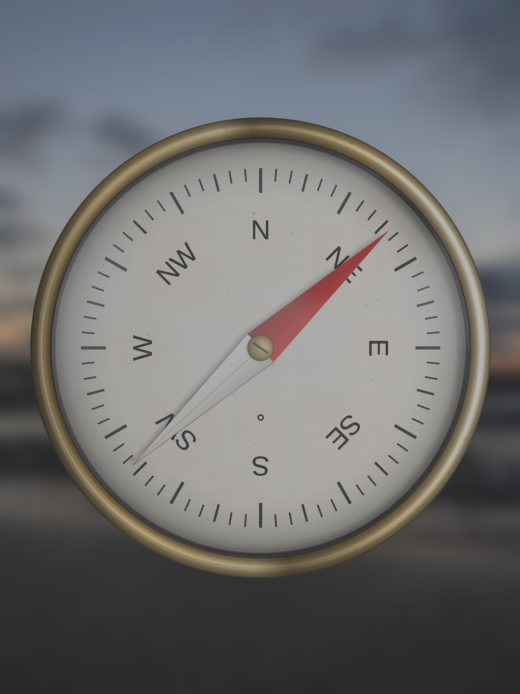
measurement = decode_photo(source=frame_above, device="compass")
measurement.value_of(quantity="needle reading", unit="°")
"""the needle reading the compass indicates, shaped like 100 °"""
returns 47.5 °
